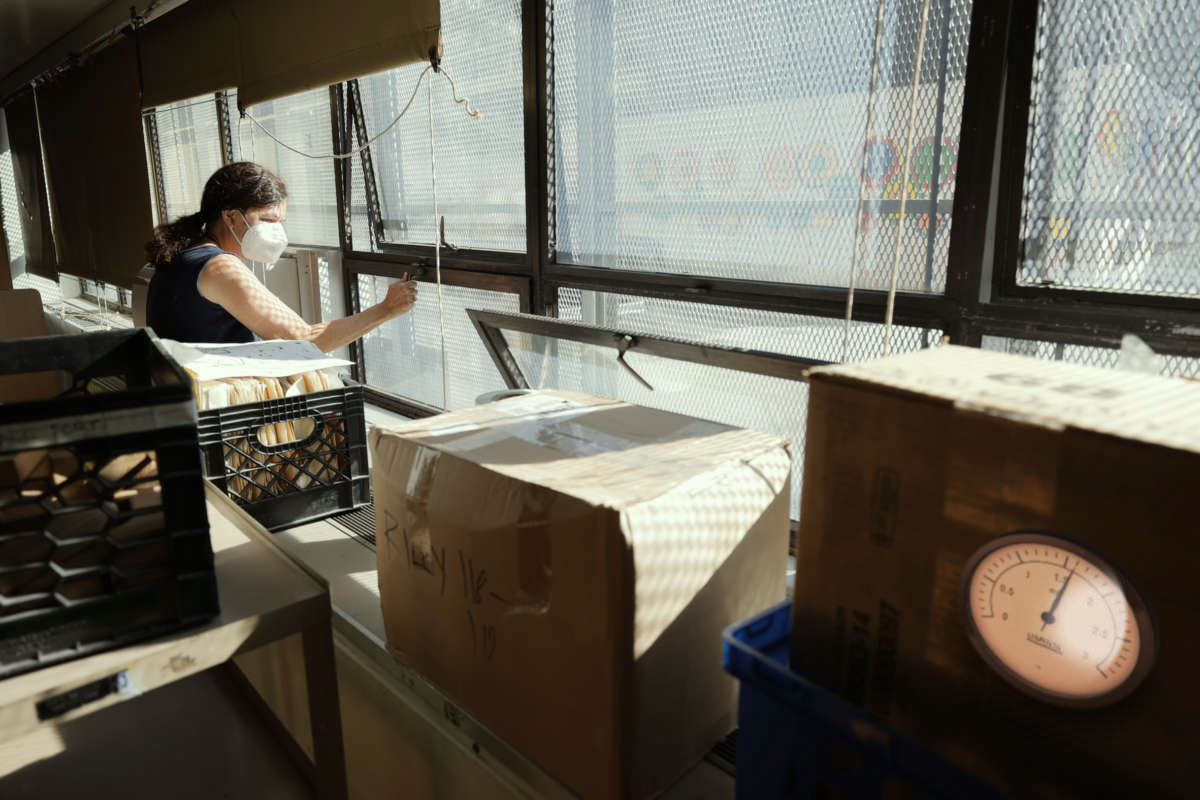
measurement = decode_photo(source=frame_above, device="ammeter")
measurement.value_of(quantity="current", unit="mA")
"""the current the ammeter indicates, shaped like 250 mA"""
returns 1.6 mA
